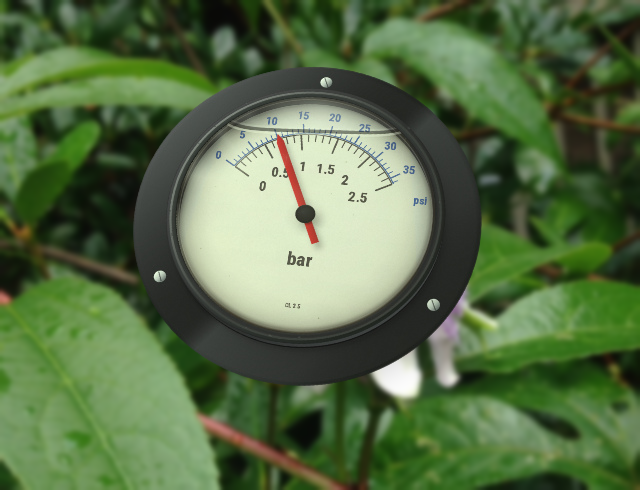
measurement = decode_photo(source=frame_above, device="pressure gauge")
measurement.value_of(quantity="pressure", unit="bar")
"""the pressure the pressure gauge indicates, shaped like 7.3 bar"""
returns 0.7 bar
